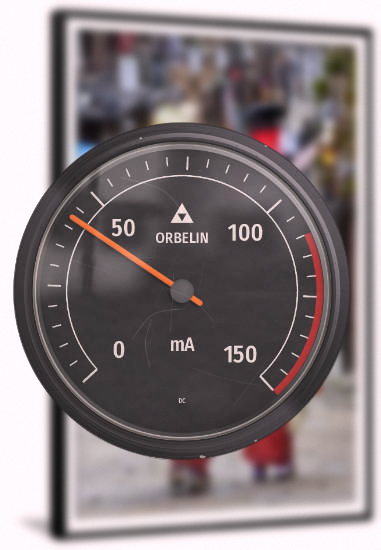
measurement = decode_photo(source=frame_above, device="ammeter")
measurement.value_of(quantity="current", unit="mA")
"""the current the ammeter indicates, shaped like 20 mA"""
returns 42.5 mA
